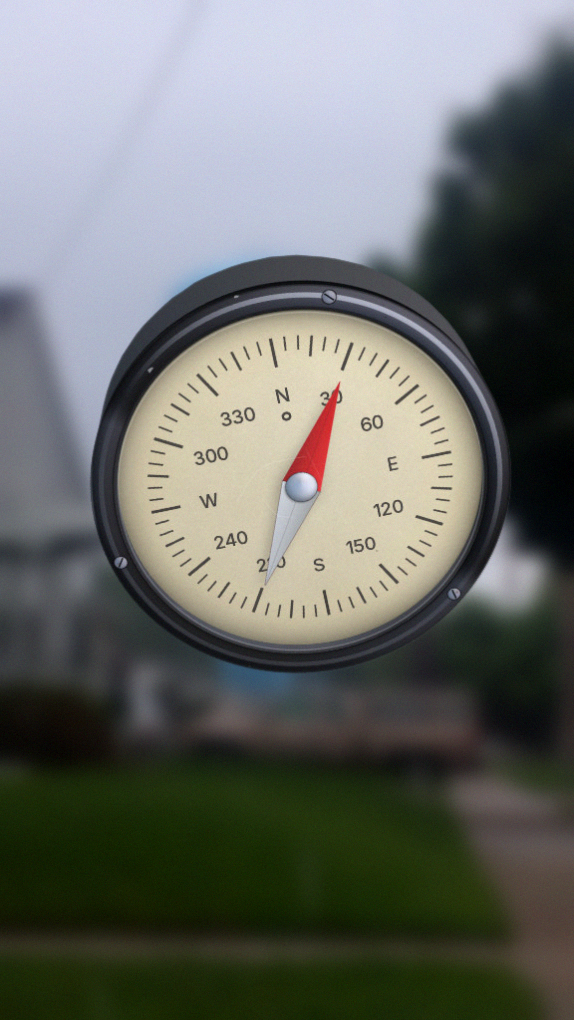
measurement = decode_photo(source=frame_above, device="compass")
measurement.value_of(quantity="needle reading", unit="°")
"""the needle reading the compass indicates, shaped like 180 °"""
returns 30 °
